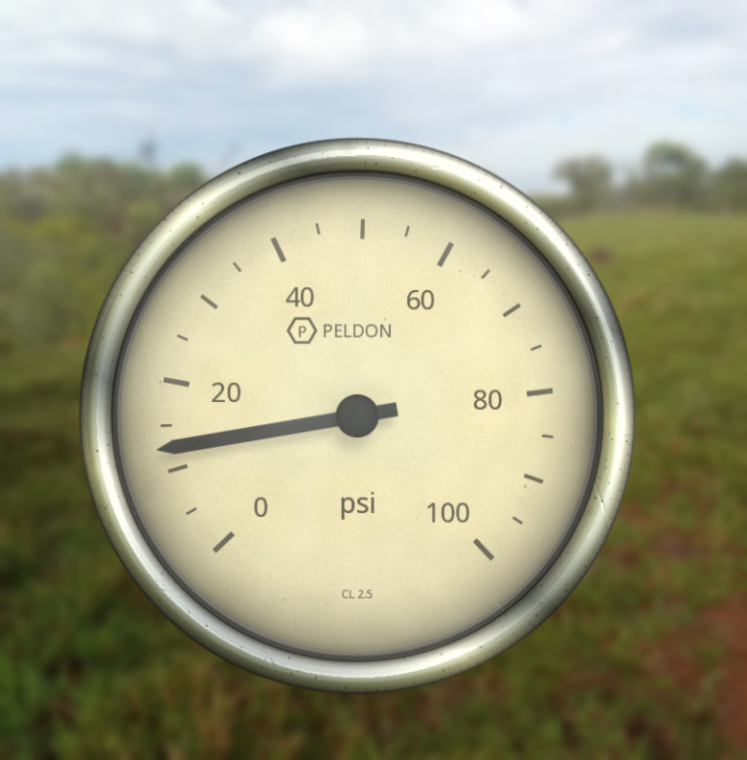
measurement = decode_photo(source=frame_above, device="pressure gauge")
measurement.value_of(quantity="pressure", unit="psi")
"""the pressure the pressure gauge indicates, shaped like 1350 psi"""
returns 12.5 psi
